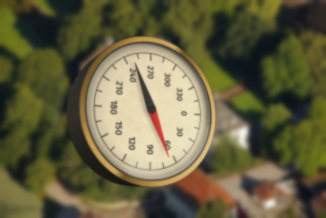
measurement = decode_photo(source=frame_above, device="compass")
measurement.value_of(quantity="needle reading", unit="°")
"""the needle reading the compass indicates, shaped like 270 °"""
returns 67.5 °
